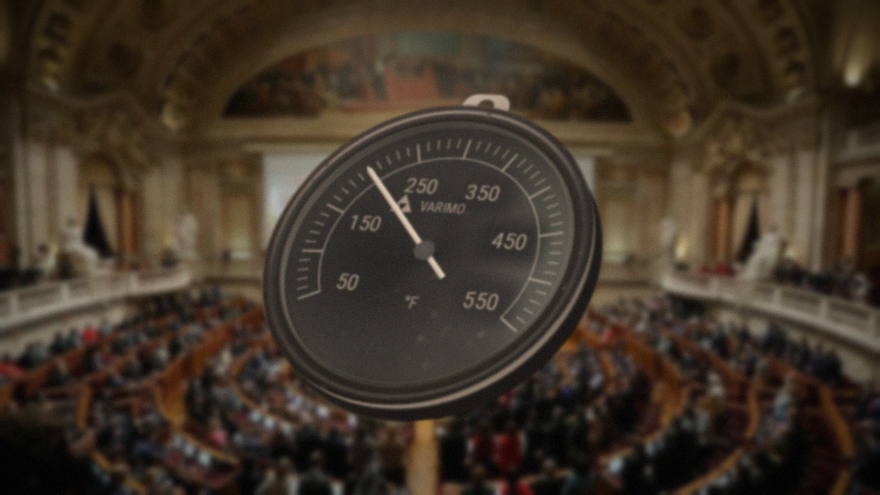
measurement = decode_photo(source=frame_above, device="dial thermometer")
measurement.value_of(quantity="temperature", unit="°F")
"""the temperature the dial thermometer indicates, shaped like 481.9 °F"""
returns 200 °F
